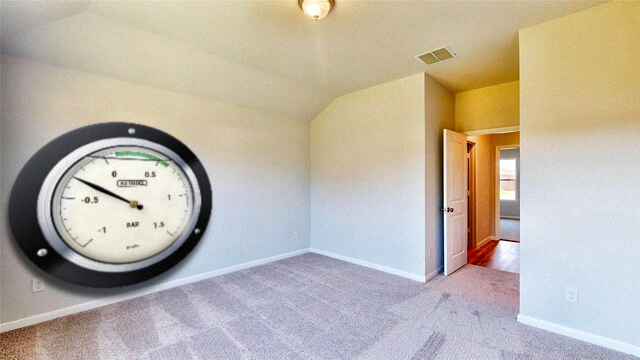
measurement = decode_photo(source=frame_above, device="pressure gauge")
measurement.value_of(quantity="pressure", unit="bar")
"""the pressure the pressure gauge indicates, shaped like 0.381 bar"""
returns -0.3 bar
